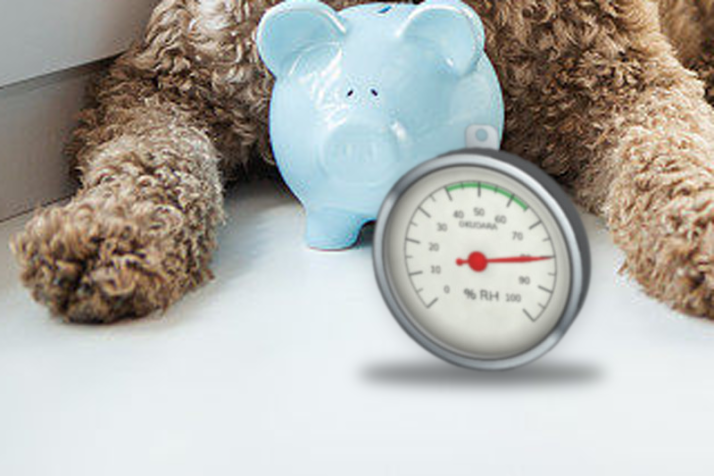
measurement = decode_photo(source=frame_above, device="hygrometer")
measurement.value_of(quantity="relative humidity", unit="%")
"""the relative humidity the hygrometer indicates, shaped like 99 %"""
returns 80 %
